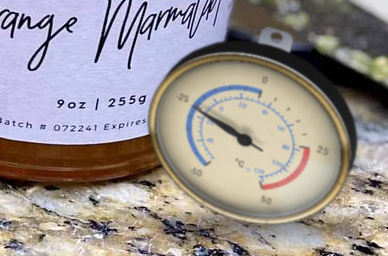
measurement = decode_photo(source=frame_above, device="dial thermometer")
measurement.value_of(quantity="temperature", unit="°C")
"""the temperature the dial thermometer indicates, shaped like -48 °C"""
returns -25 °C
